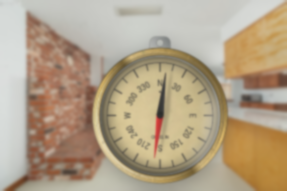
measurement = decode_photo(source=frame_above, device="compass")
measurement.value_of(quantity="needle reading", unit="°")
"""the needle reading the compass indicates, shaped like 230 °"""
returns 187.5 °
